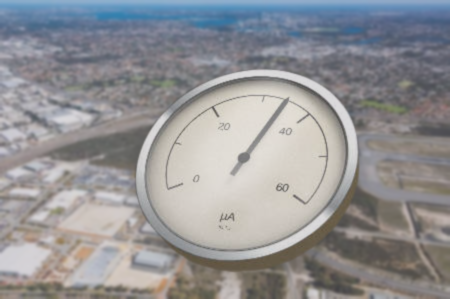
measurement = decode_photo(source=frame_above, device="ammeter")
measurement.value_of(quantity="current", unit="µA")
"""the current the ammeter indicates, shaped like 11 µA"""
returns 35 µA
